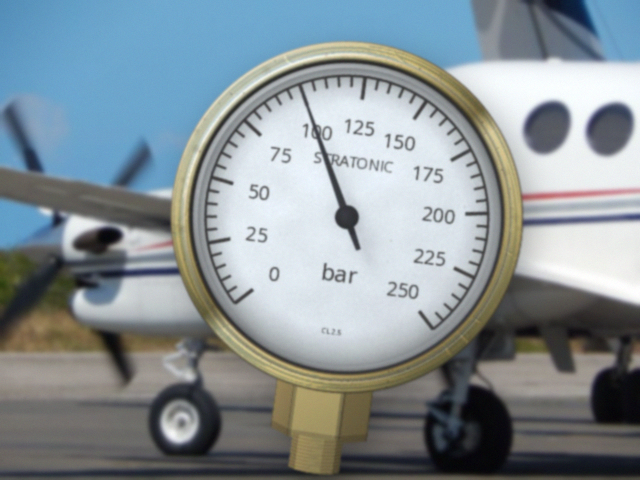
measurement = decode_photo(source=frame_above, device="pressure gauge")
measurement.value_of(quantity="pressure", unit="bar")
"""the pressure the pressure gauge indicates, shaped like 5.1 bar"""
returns 100 bar
